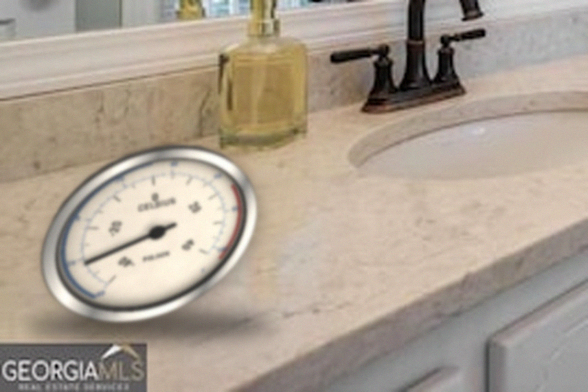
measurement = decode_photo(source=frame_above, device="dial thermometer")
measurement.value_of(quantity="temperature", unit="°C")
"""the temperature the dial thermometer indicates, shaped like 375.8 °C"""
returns -30 °C
